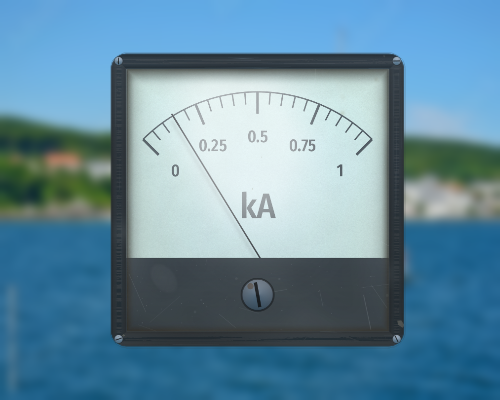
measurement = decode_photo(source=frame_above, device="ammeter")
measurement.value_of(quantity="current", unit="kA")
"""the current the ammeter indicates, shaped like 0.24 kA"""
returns 0.15 kA
